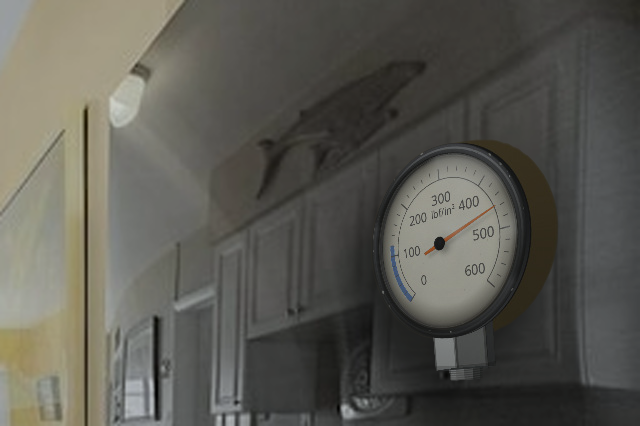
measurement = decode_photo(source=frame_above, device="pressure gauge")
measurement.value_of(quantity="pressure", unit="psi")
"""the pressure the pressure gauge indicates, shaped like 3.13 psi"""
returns 460 psi
